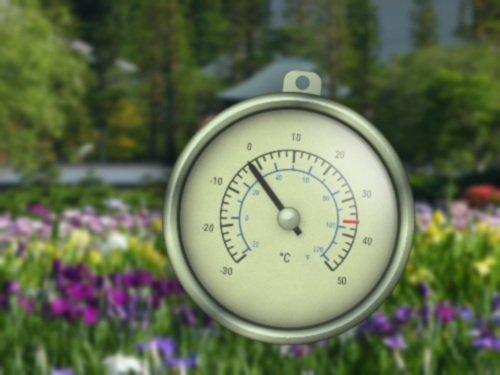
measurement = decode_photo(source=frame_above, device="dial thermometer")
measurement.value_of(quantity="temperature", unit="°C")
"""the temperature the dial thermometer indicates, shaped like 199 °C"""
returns -2 °C
